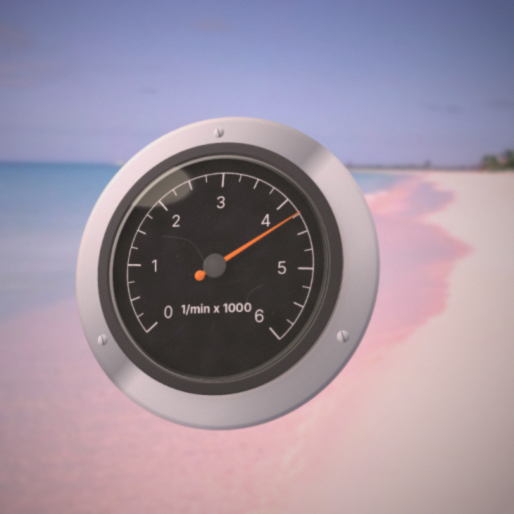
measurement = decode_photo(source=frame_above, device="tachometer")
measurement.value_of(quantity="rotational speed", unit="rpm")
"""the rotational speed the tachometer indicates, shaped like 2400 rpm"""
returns 4250 rpm
